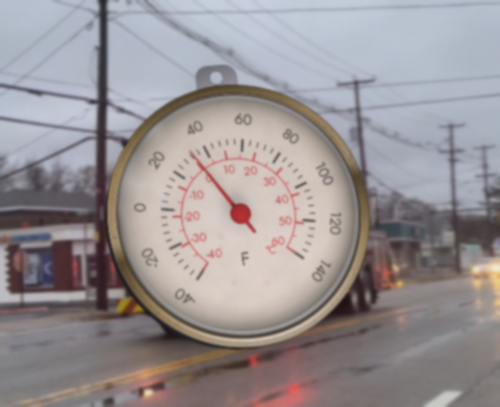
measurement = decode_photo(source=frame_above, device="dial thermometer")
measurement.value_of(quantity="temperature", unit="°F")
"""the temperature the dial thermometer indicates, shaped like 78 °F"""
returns 32 °F
